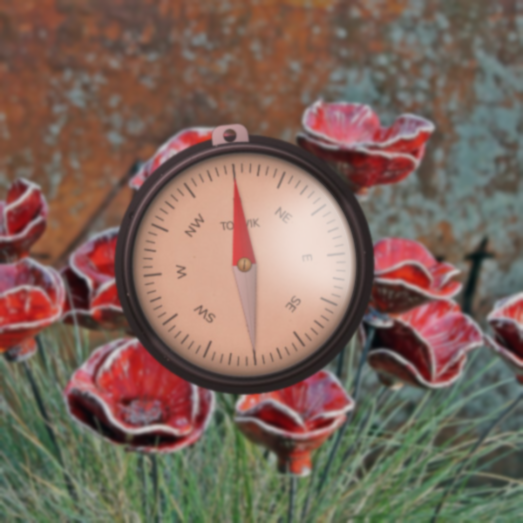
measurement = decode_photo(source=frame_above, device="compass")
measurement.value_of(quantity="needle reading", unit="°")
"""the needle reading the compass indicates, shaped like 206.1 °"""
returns 0 °
